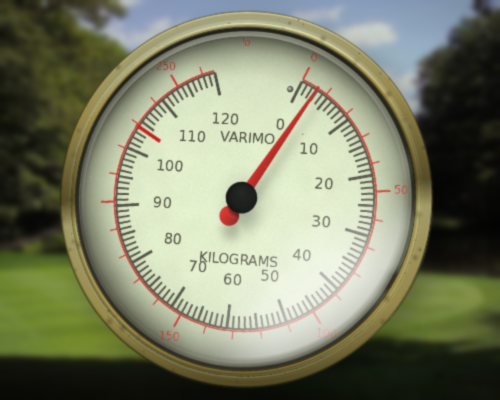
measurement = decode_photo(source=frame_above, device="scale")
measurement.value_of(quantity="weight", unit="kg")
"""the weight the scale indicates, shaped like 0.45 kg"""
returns 3 kg
